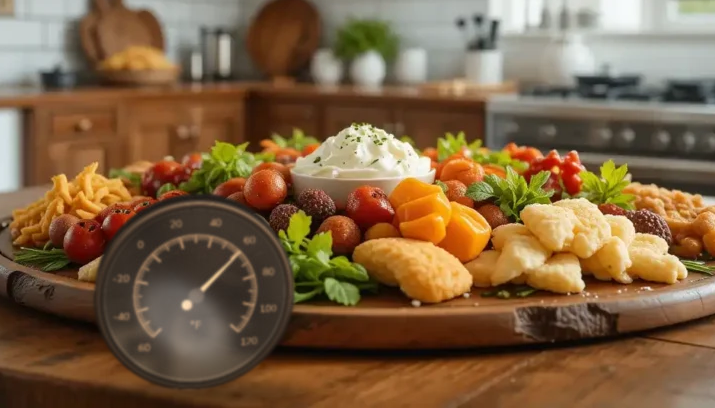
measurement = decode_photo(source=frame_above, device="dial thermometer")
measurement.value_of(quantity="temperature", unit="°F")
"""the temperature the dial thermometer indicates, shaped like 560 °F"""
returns 60 °F
